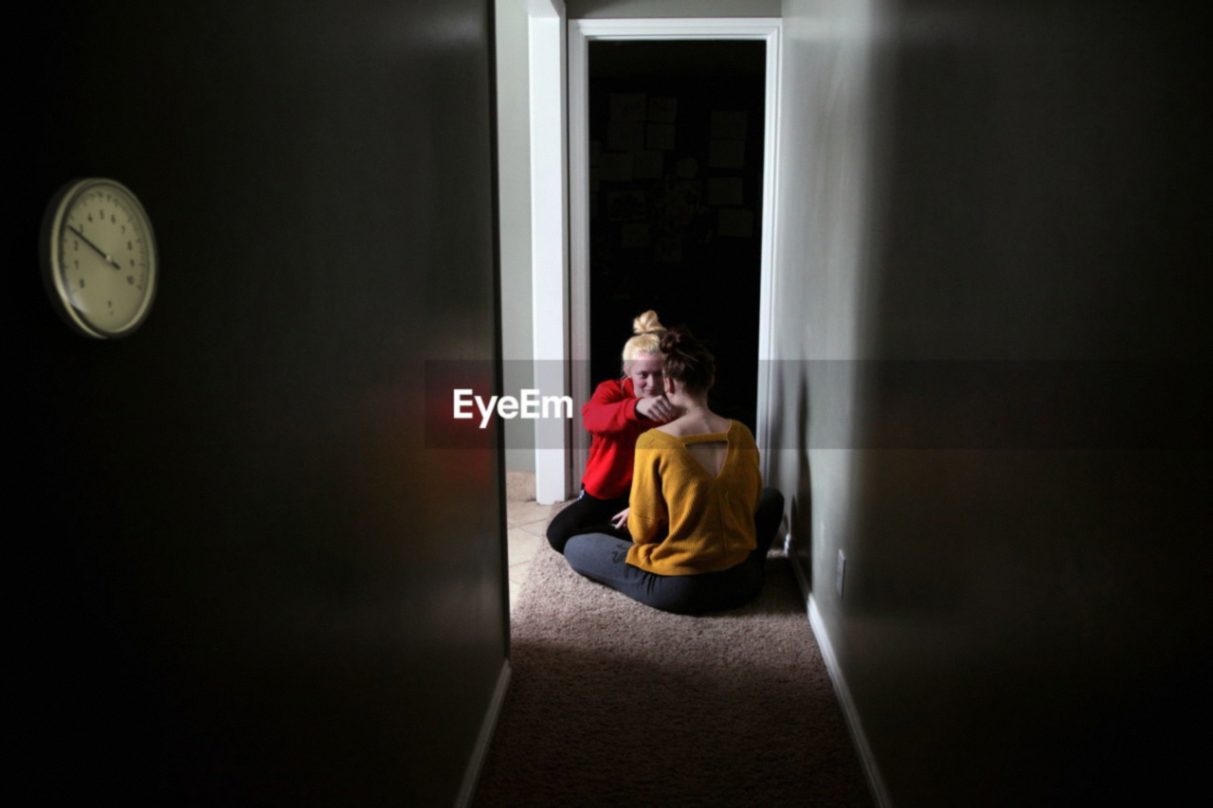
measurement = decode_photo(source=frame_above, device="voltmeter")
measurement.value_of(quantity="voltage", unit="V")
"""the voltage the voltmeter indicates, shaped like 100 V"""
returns 2.5 V
